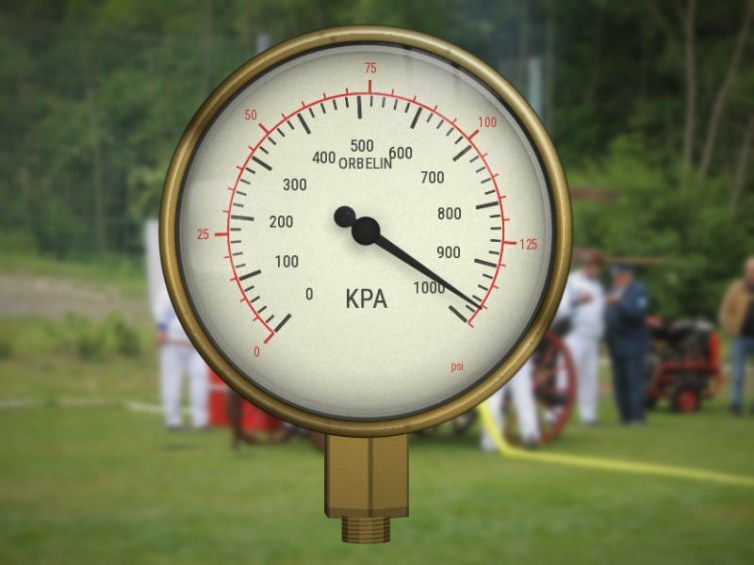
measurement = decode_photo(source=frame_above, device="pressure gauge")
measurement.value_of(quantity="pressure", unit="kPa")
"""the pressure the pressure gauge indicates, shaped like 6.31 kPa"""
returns 970 kPa
